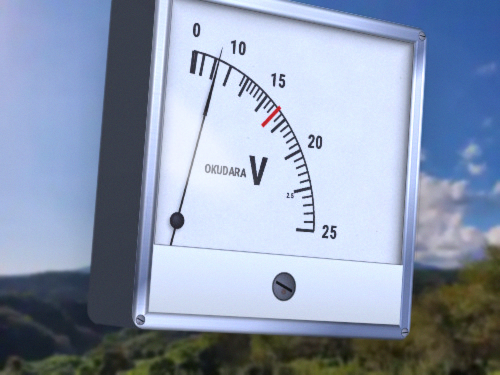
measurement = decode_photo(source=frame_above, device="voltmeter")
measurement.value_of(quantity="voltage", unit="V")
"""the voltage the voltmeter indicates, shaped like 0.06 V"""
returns 7.5 V
